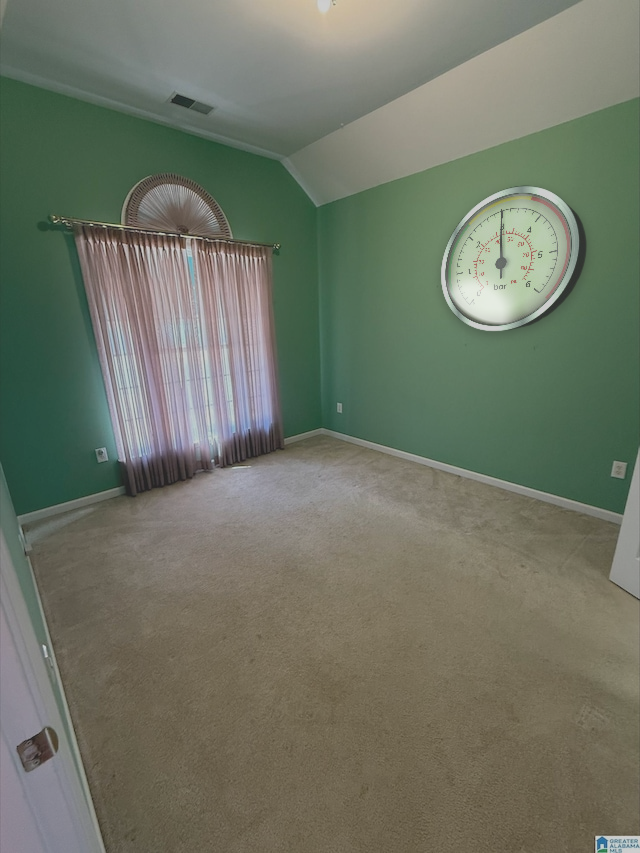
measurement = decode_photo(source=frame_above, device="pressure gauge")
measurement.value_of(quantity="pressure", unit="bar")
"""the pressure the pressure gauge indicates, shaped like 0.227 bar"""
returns 3 bar
